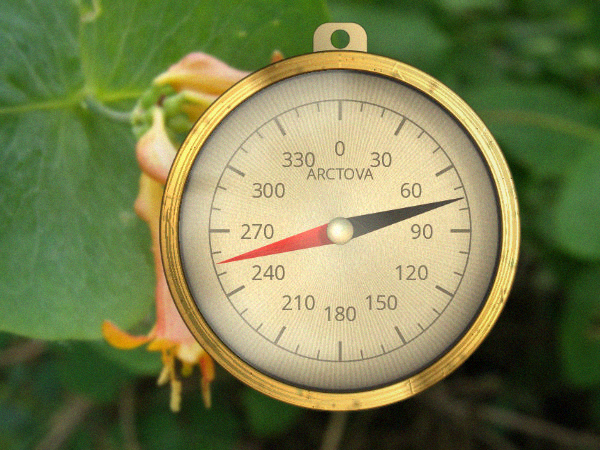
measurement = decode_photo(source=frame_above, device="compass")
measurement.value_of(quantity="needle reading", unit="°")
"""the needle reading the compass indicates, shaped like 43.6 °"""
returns 255 °
